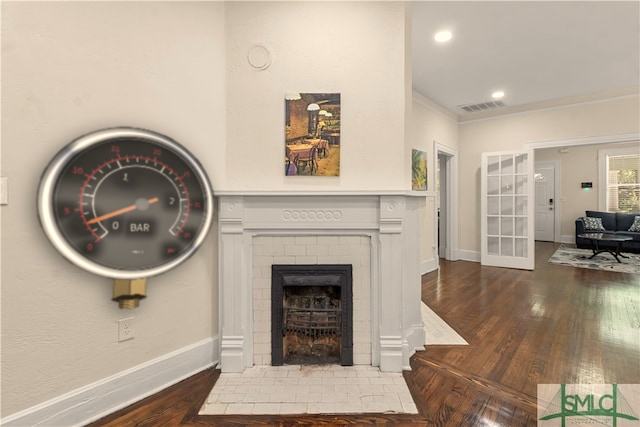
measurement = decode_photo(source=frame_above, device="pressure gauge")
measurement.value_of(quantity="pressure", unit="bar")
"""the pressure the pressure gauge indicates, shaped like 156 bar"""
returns 0.2 bar
